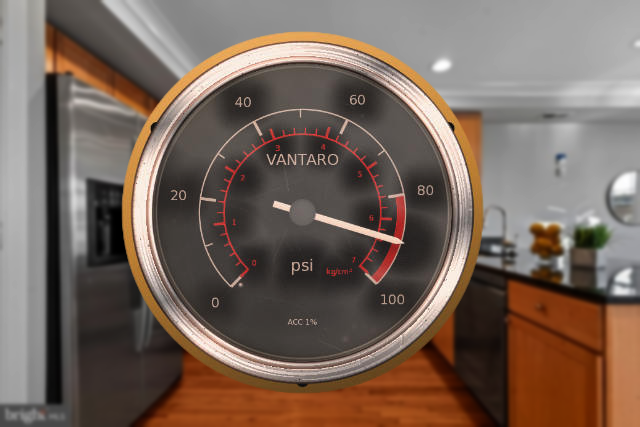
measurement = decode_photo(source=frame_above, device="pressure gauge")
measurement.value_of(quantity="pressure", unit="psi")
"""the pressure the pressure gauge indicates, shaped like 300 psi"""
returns 90 psi
